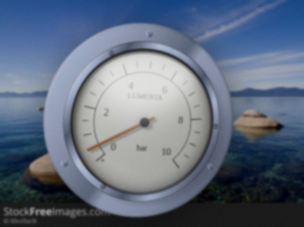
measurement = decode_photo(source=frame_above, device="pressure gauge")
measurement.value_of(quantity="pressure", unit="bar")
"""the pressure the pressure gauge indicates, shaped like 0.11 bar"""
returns 0.5 bar
